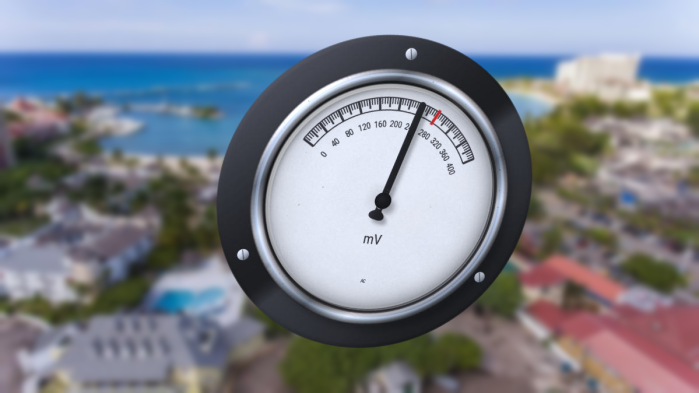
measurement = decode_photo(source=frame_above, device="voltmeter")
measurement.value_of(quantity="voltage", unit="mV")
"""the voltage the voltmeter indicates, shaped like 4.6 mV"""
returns 240 mV
